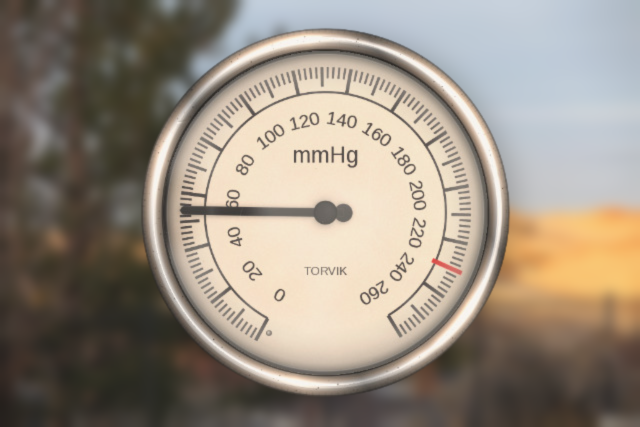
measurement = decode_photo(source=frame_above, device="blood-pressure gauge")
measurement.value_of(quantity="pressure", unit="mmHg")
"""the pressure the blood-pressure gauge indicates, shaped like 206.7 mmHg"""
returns 54 mmHg
